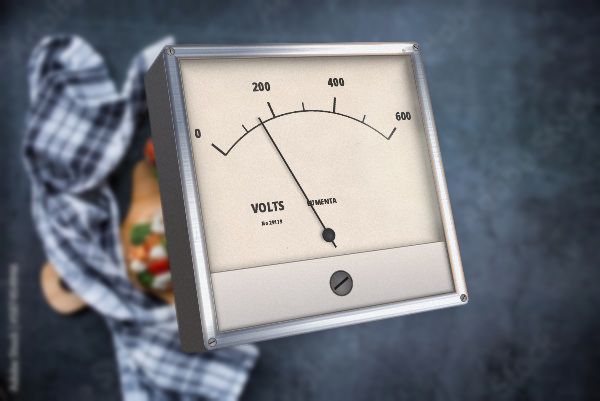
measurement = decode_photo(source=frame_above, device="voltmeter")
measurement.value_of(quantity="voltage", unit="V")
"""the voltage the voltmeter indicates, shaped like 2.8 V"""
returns 150 V
